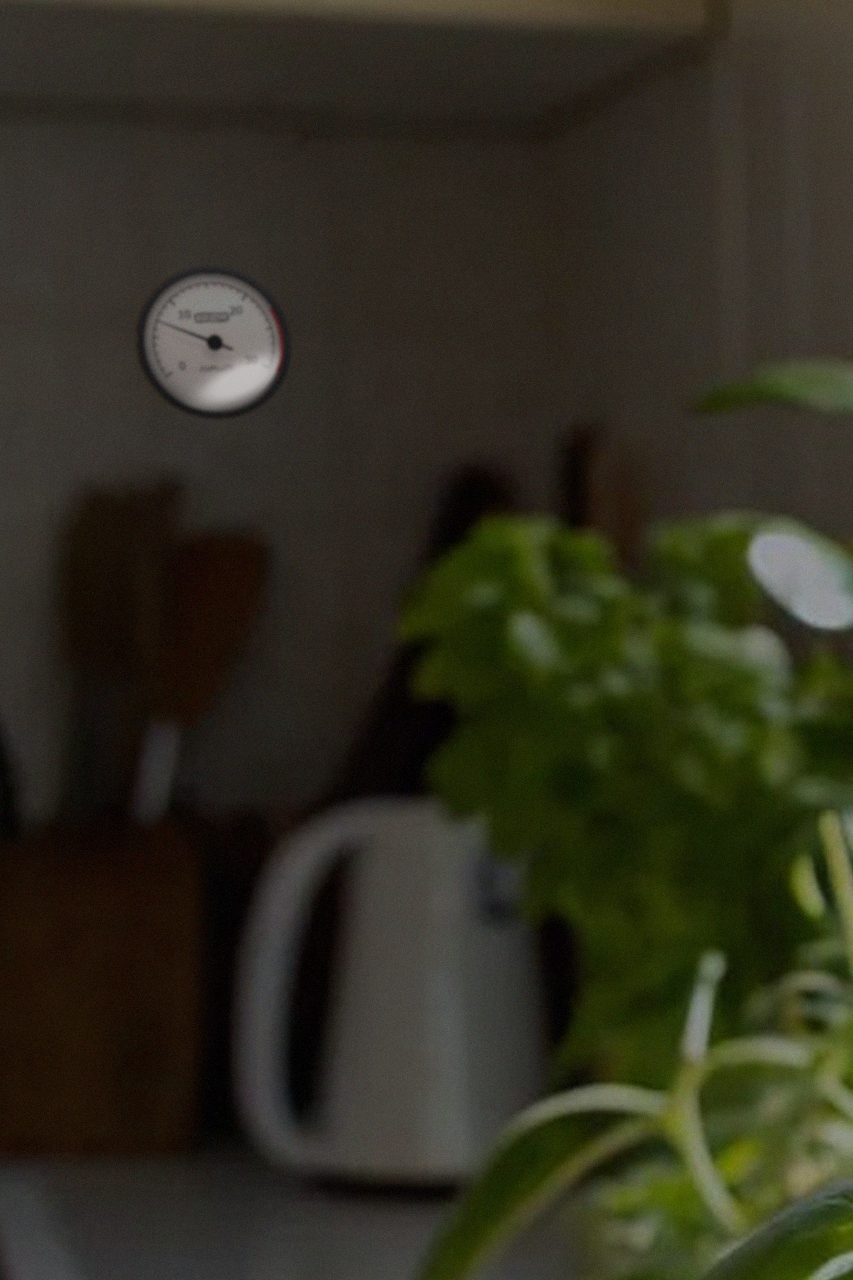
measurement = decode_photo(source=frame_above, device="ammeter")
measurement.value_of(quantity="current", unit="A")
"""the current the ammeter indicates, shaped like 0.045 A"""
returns 7 A
